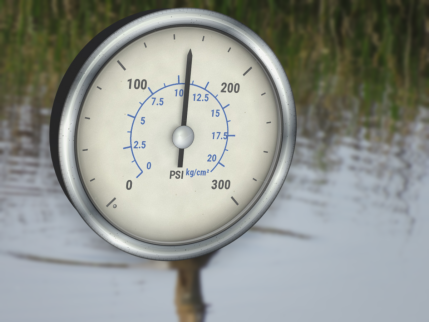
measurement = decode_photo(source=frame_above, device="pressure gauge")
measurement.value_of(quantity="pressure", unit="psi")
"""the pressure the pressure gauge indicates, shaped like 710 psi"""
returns 150 psi
